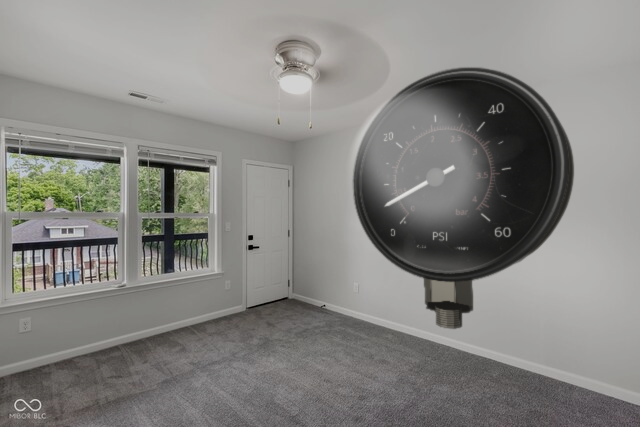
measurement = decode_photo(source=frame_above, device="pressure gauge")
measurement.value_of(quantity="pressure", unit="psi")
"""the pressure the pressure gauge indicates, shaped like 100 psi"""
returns 5 psi
